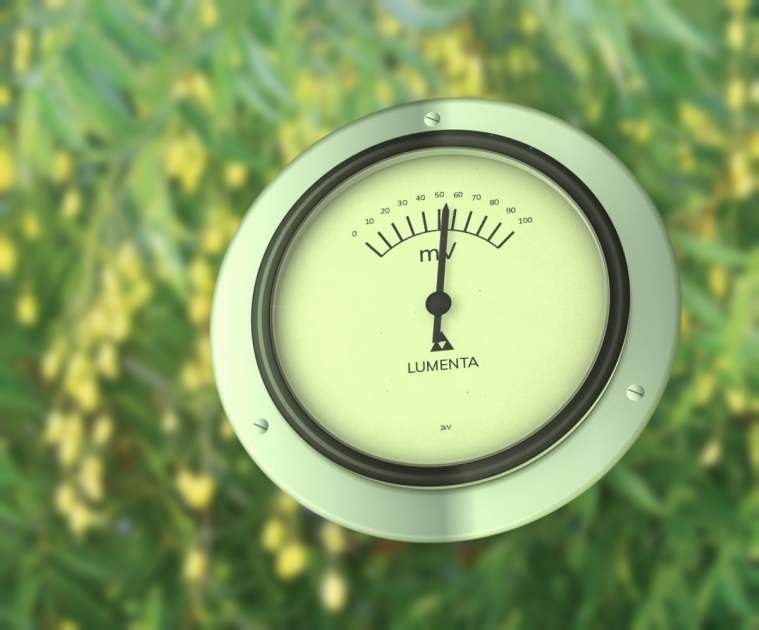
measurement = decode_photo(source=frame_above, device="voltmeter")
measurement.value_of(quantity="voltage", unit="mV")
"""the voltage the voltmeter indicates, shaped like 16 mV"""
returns 55 mV
